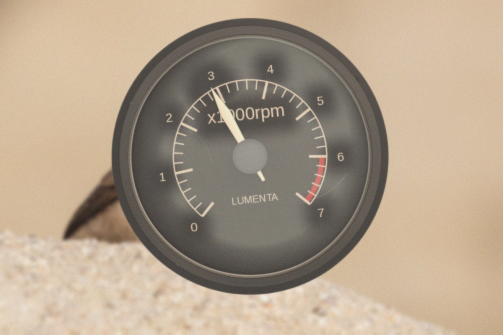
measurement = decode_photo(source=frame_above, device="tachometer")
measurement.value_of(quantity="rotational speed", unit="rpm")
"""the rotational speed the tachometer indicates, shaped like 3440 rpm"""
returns 2900 rpm
